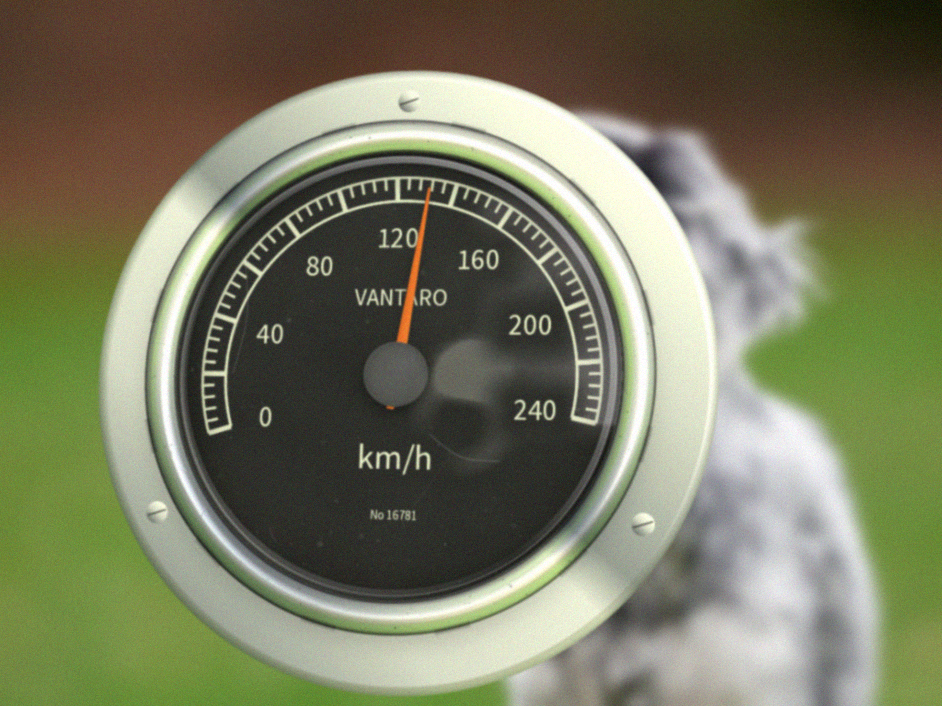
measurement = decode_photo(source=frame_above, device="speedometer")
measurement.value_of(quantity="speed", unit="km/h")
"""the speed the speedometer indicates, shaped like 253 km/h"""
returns 132 km/h
